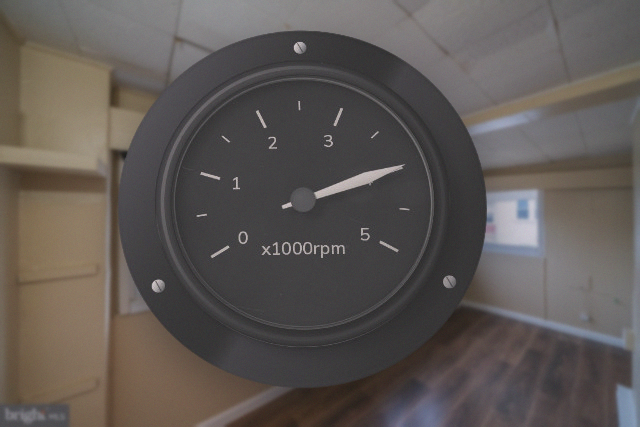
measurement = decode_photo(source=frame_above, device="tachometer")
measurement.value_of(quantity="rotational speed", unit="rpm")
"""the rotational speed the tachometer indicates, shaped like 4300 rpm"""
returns 4000 rpm
